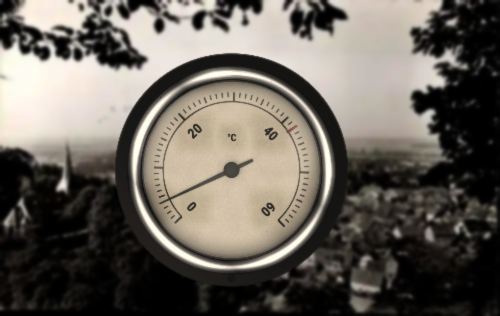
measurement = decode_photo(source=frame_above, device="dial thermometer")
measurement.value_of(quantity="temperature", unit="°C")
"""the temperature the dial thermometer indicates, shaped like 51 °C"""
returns 4 °C
